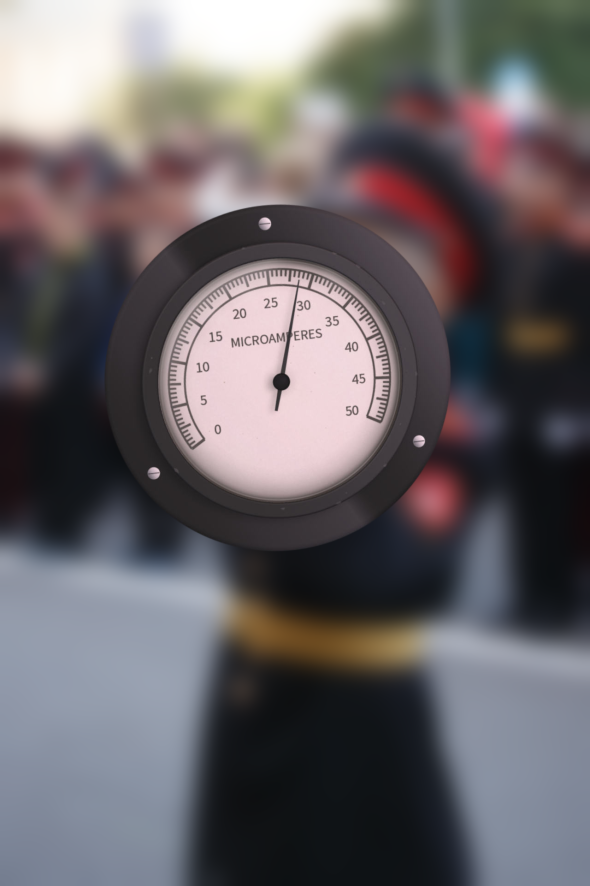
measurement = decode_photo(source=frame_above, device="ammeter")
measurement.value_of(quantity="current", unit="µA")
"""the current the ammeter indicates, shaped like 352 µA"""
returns 28.5 µA
